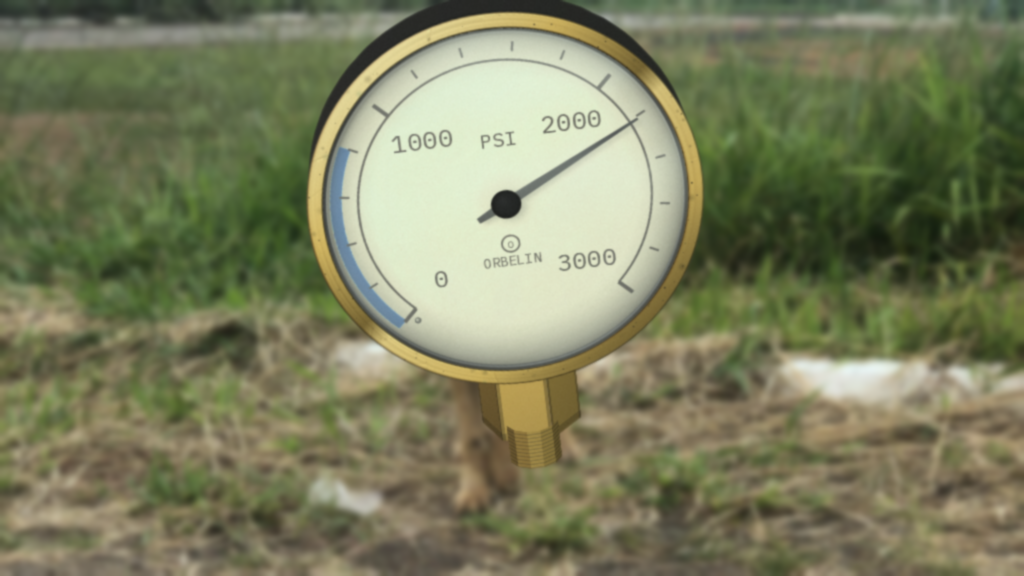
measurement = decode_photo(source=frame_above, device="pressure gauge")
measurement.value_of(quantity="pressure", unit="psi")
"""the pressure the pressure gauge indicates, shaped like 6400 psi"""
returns 2200 psi
